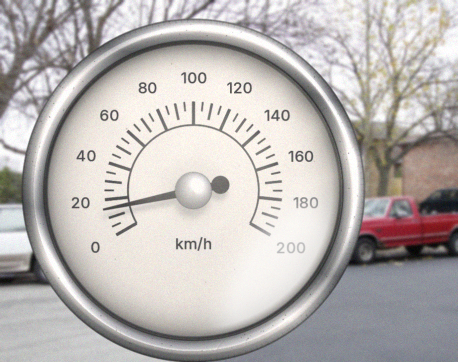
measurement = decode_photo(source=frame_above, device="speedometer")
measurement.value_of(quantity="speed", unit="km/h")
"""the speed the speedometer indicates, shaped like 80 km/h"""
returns 15 km/h
